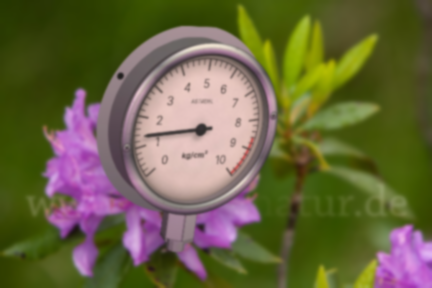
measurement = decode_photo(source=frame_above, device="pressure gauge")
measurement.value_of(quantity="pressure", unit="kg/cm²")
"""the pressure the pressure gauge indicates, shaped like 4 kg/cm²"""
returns 1.4 kg/cm²
